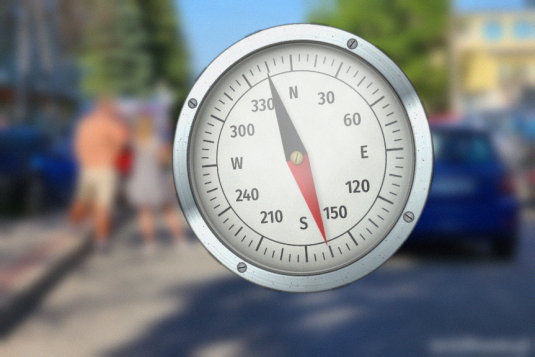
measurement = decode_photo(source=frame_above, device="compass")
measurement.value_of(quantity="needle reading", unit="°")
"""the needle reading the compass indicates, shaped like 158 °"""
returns 165 °
